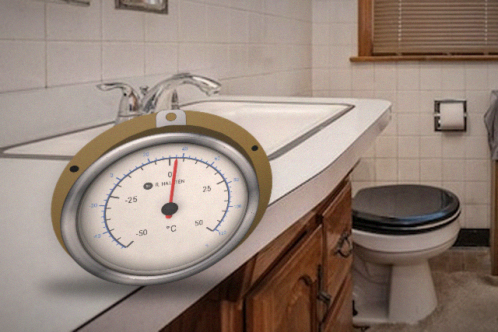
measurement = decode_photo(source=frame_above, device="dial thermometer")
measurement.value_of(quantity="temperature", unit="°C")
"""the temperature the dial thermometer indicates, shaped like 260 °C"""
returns 2.5 °C
